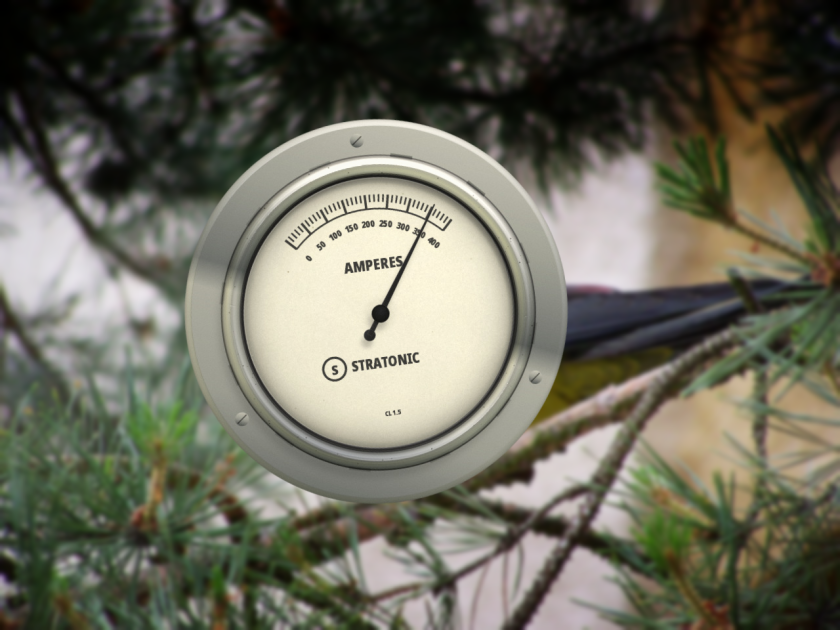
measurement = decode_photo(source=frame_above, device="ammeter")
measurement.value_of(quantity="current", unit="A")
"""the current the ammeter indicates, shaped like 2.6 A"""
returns 350 A
